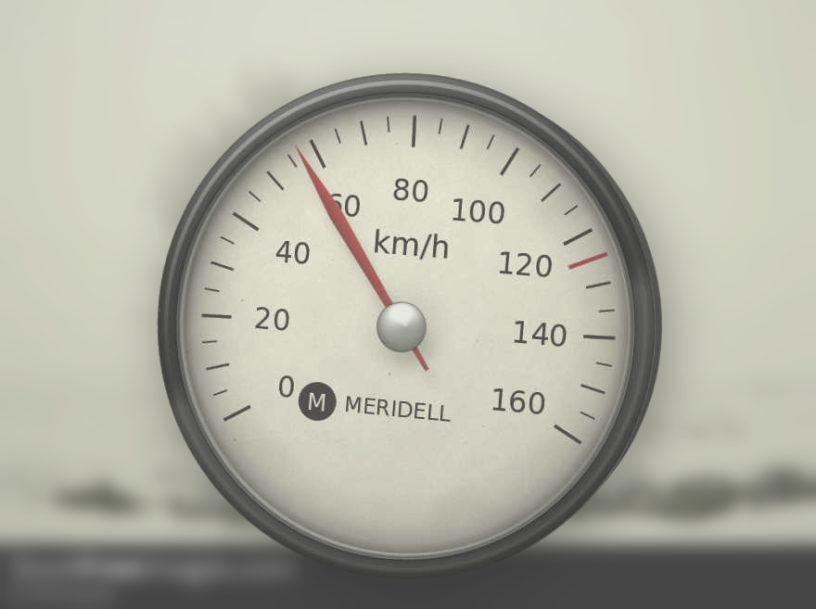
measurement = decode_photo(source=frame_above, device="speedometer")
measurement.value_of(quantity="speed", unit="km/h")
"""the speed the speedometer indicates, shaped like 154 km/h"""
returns 57.5 km/h
